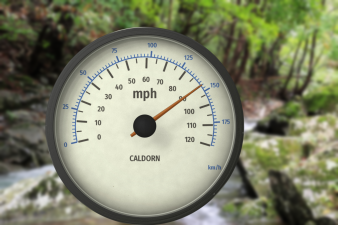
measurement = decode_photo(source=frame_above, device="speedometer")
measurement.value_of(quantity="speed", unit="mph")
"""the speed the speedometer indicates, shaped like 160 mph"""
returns 90 mph
